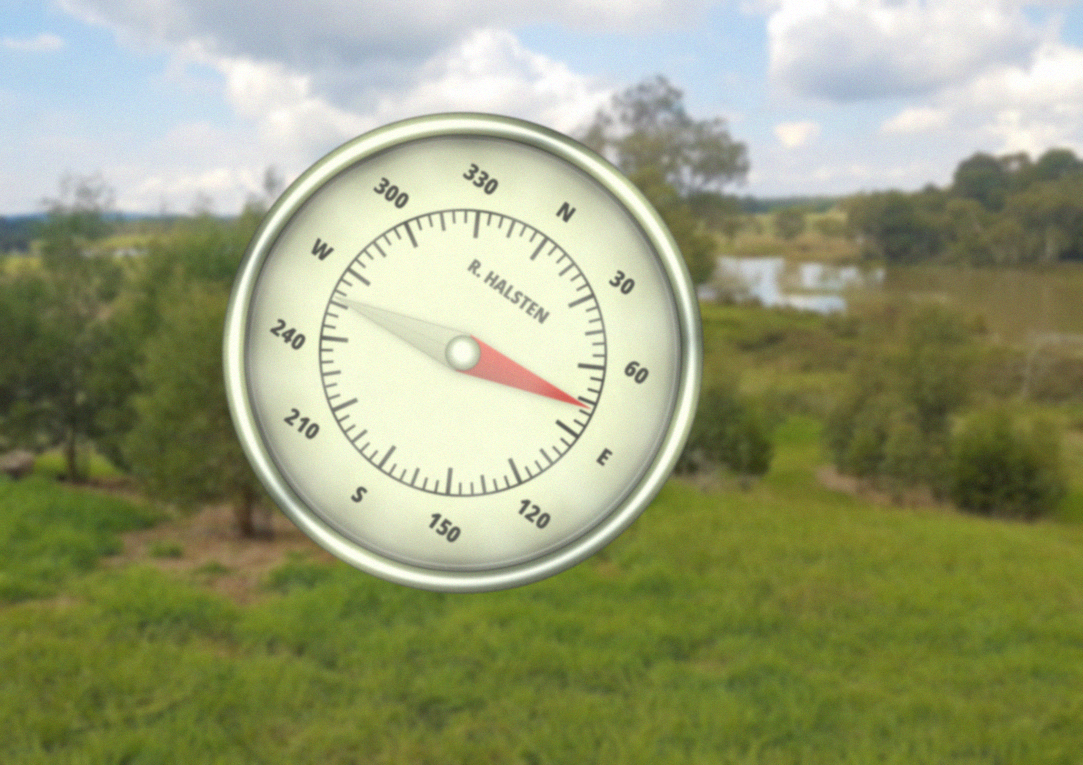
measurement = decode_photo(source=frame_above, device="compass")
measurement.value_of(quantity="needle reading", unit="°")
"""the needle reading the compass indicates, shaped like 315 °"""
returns 77.5 °
